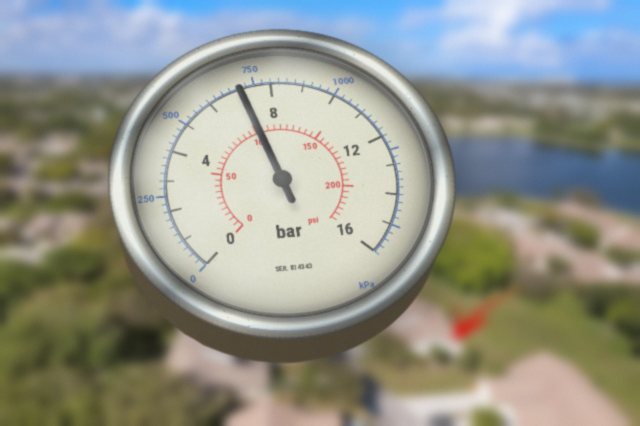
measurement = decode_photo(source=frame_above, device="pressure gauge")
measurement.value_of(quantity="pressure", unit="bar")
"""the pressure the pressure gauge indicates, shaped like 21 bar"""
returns 7 bar
